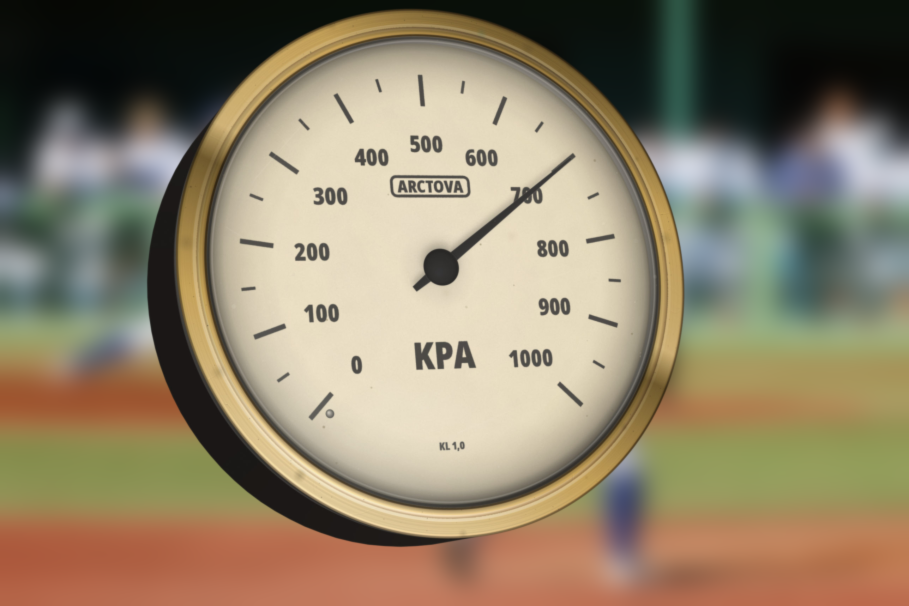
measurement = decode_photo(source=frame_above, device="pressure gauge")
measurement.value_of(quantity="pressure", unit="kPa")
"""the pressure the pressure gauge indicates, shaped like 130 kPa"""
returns 700 kPa
